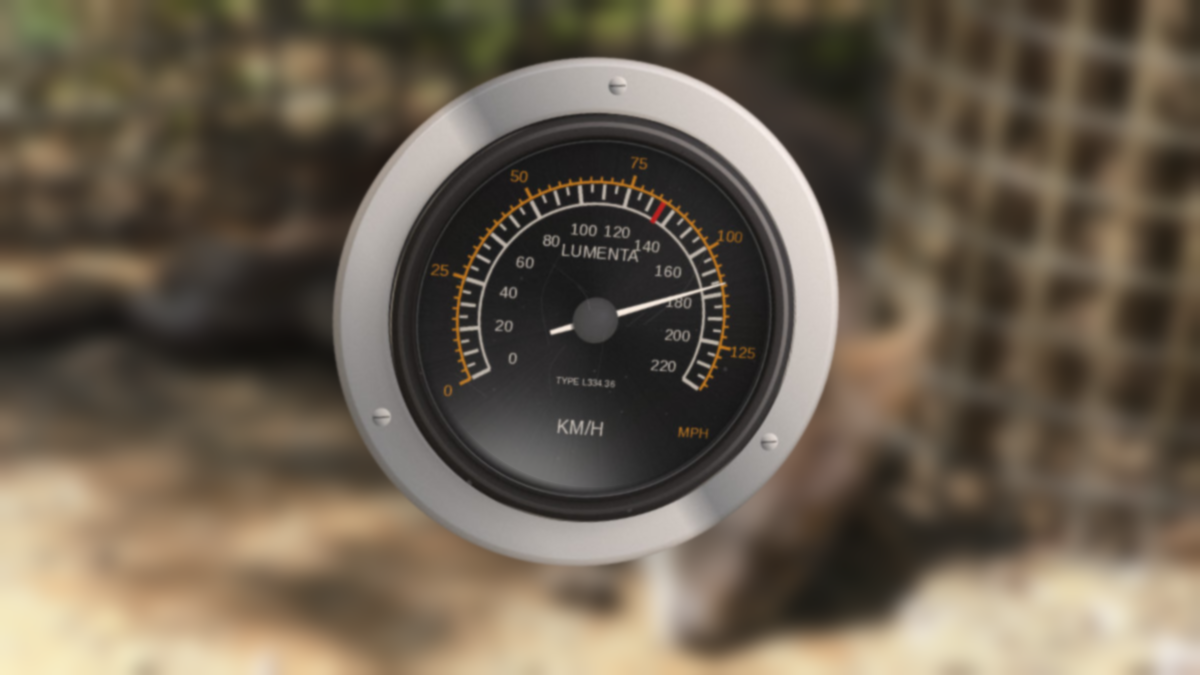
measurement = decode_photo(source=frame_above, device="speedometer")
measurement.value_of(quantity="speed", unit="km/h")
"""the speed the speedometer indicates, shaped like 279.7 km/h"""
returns 175 km/h
